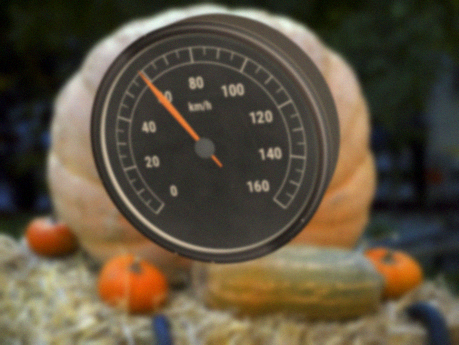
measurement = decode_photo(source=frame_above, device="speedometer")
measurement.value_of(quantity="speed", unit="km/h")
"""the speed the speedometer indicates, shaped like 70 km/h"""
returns 60 km/h
